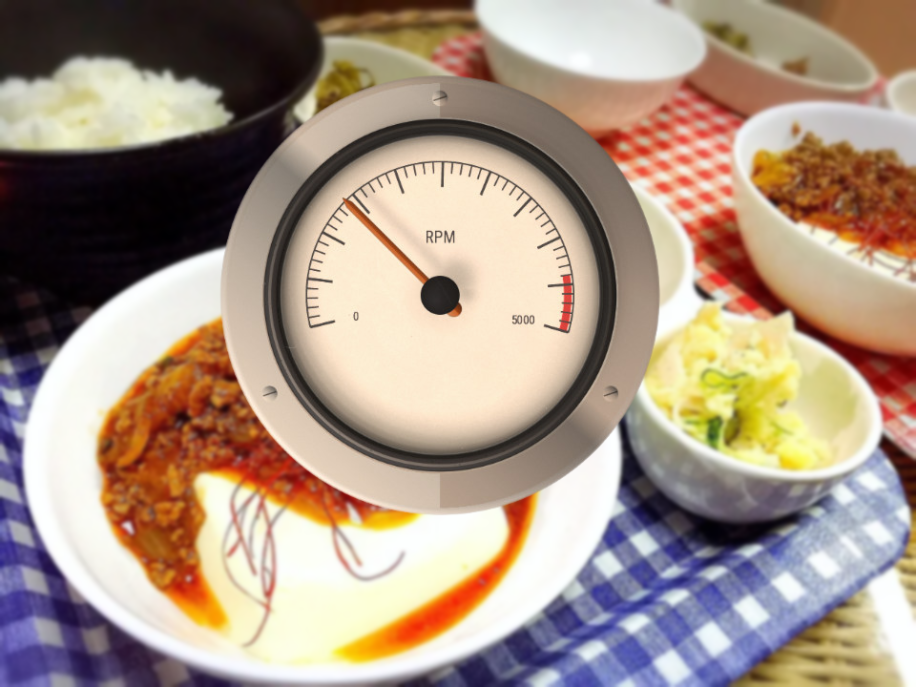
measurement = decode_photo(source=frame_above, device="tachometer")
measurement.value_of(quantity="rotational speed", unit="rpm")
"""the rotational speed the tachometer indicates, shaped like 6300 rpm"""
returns 1400 rpm
